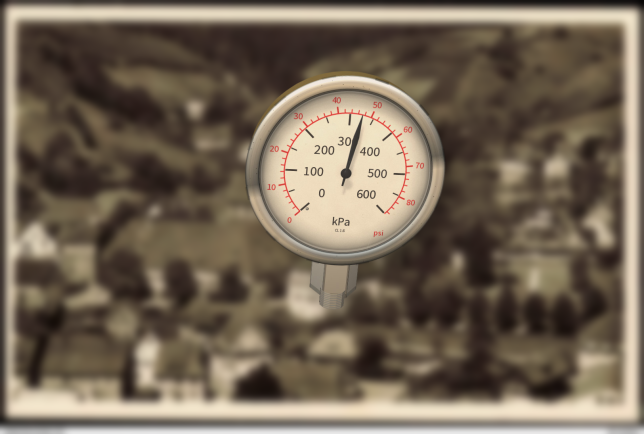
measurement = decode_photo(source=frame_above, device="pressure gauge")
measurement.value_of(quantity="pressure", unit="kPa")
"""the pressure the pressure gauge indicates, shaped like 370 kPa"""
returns 325 kPa
